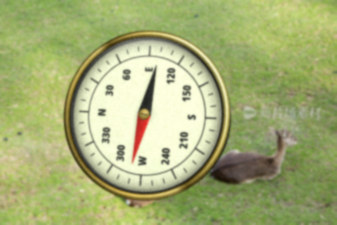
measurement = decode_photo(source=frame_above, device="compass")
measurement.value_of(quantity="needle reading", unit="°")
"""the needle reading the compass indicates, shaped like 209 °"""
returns 280 °
